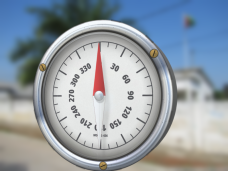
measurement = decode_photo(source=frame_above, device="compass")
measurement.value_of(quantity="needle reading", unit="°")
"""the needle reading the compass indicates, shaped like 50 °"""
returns 0 °
